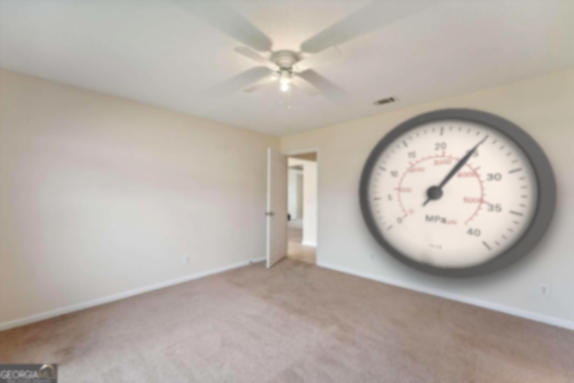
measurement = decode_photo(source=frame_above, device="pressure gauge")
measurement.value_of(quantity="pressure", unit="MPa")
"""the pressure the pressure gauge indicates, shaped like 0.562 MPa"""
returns 25 MPa
